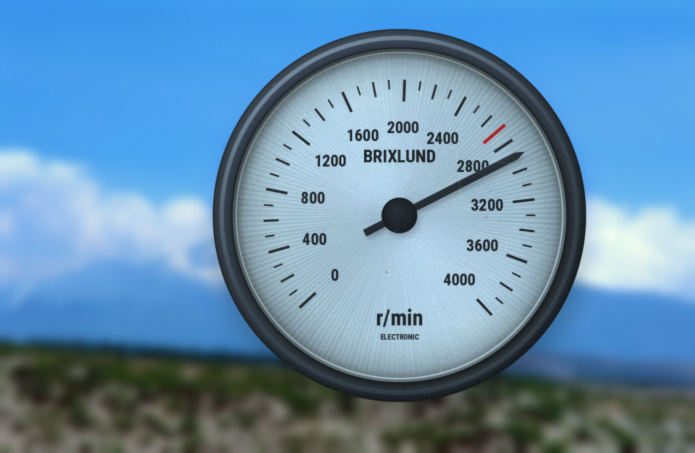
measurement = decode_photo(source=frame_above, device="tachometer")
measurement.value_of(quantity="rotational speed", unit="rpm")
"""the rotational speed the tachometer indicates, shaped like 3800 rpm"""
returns 2900 rpm
